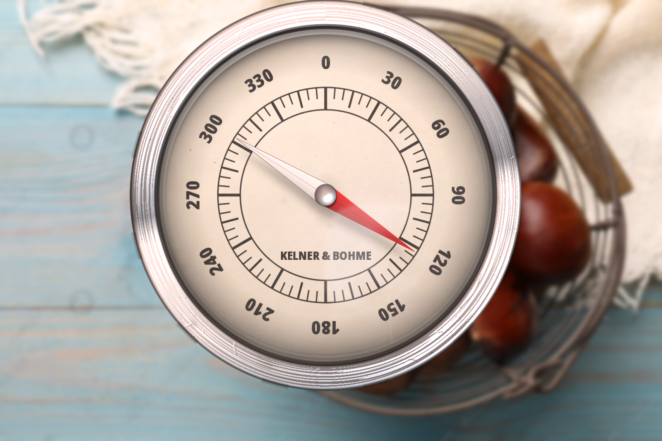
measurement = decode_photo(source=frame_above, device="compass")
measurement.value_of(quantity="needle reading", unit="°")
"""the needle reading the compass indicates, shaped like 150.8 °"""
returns 122.5 °
